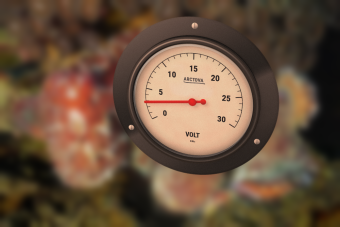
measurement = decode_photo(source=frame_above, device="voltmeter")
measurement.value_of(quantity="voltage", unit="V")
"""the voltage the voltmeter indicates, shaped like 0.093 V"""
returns 3 V
